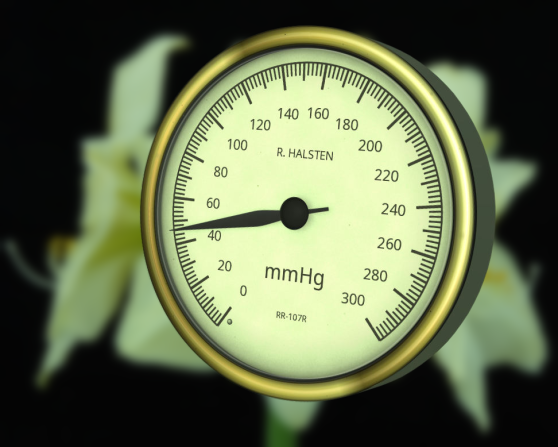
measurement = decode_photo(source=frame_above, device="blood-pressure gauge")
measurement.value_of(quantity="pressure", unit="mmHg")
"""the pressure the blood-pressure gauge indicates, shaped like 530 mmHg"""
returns 46 mmHg
